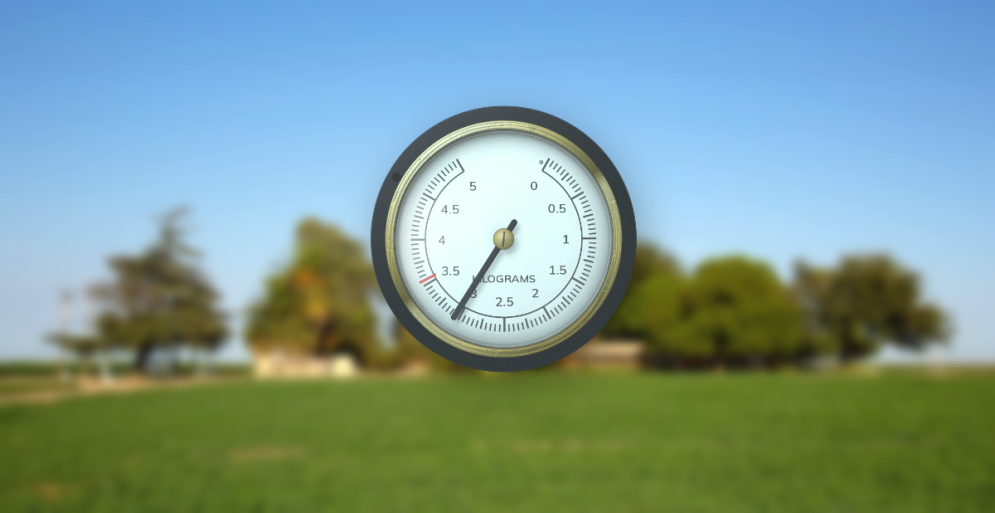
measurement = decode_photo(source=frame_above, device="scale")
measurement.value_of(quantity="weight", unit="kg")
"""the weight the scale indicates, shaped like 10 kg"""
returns 3.05 kg
